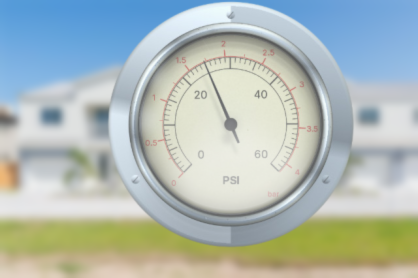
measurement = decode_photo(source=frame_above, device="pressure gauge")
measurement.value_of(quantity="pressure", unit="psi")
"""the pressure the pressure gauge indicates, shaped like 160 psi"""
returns 25 psi
